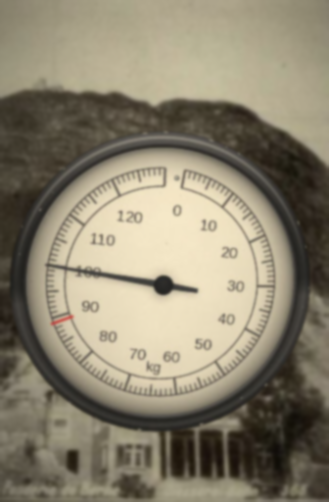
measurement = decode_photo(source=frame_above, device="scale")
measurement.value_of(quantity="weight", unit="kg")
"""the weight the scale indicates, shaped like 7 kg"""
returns 100 kg
